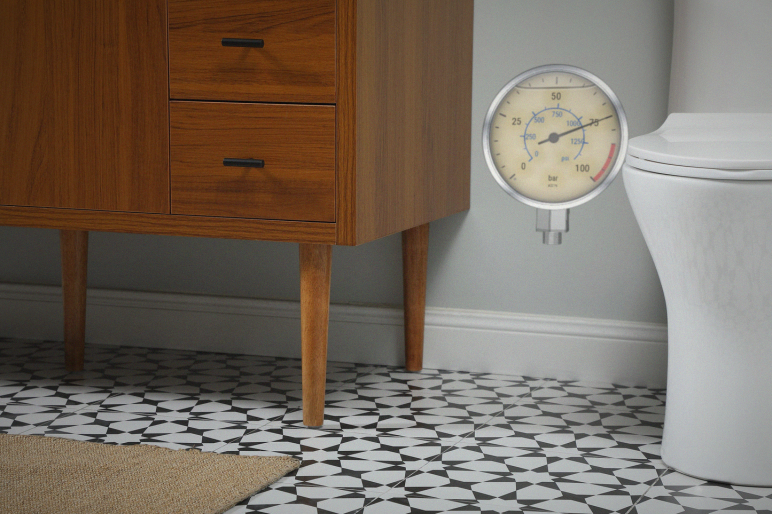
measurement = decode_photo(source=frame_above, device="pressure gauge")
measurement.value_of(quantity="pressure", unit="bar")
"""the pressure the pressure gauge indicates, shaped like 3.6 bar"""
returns 75 bar
